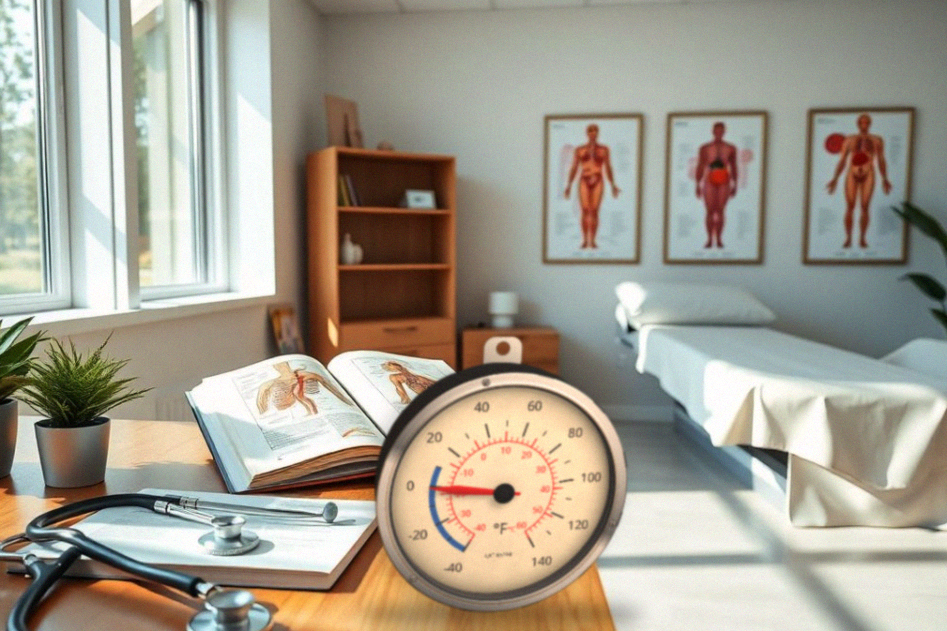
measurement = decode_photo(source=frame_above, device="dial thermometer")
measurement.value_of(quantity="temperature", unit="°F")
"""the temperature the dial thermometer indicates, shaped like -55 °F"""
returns 0 °F
